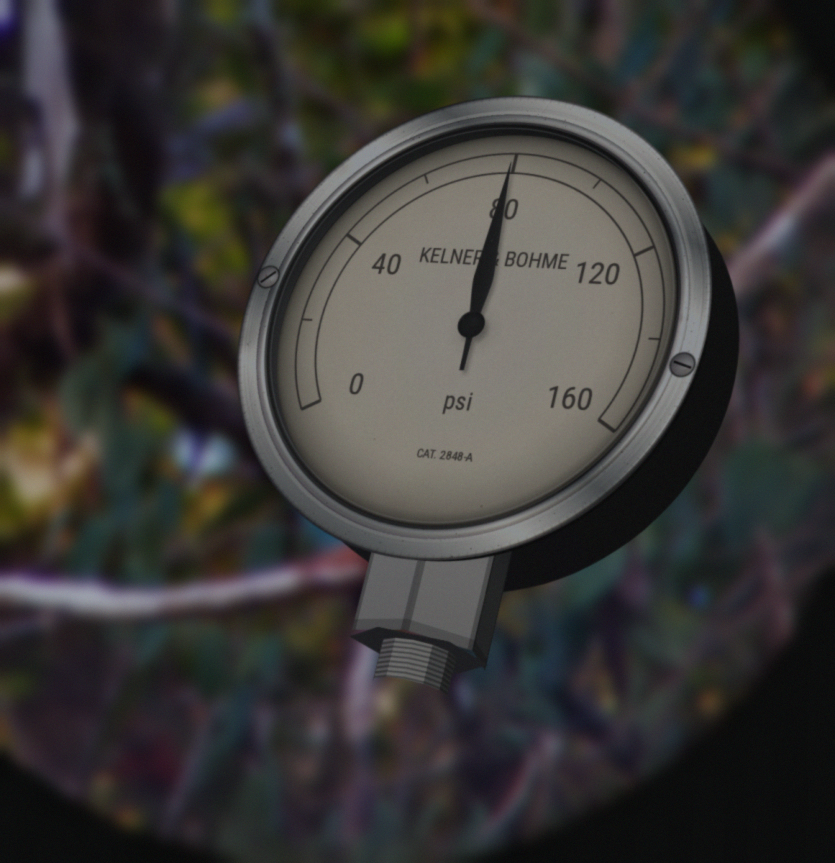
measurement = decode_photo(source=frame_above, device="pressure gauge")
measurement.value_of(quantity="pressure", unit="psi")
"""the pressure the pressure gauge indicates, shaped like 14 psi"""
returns 80 psi
